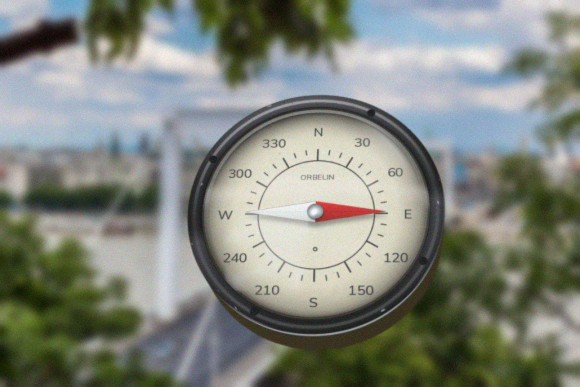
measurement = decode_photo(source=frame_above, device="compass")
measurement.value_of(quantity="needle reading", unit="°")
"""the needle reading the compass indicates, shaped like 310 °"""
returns 90 °
